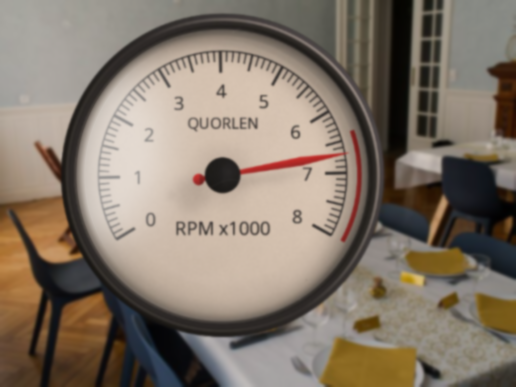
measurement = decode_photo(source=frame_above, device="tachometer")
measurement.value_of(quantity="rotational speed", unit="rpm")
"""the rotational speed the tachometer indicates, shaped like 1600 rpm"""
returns 6700 rpm
